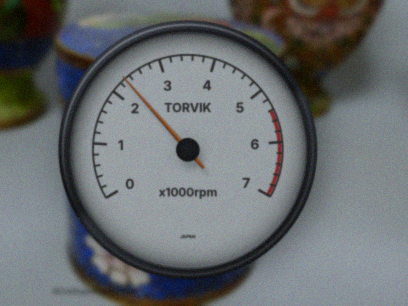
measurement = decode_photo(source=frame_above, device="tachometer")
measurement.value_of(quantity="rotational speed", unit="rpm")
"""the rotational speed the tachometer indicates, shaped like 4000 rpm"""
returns 2300 rpm
